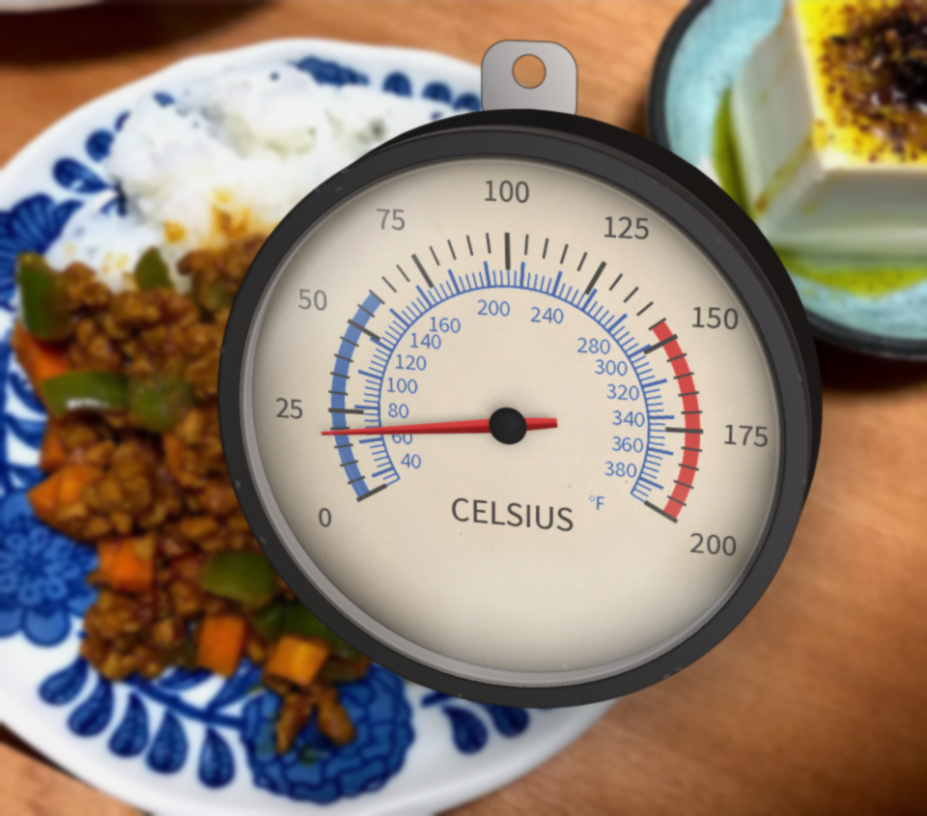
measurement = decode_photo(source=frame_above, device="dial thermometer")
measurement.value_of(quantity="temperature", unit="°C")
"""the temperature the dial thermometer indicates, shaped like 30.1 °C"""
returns 20 °C
